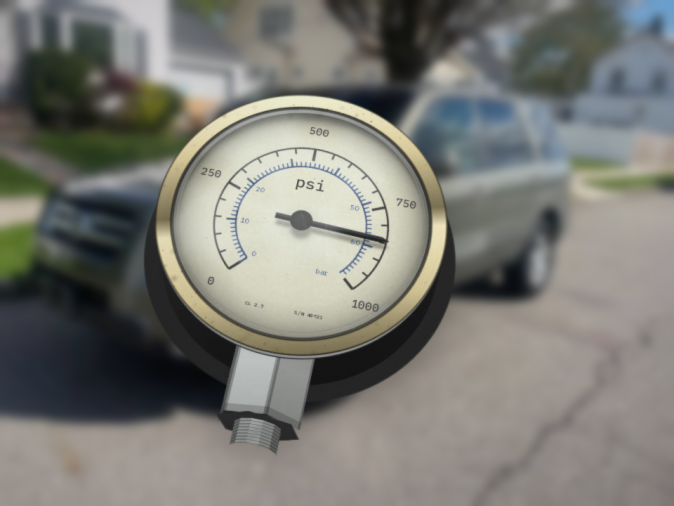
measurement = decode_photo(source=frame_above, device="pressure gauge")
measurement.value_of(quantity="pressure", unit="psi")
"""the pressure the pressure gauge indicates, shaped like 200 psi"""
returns 850 psi
